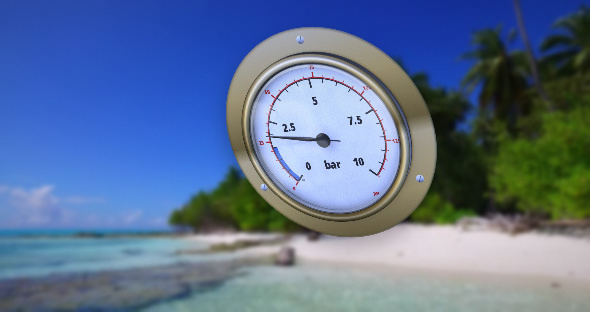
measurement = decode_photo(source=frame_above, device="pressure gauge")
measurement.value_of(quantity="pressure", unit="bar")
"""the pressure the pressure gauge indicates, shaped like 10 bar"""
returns 2 bar
